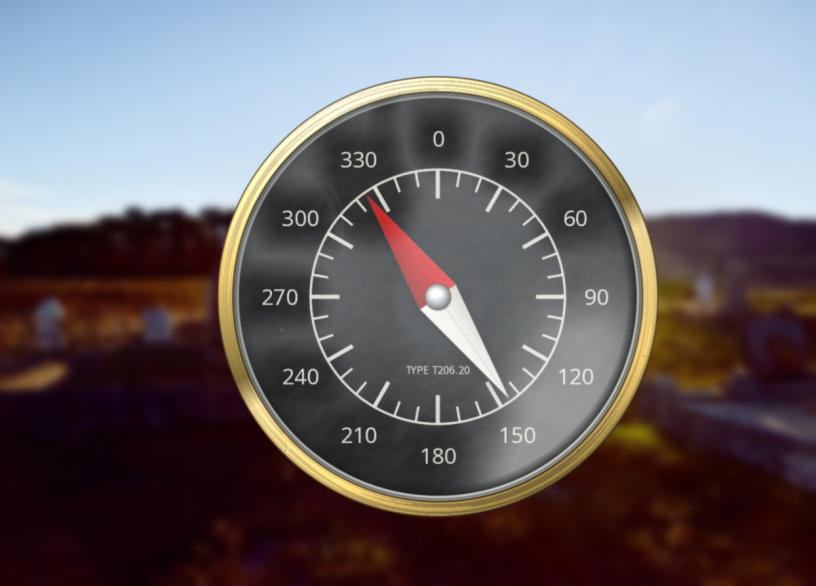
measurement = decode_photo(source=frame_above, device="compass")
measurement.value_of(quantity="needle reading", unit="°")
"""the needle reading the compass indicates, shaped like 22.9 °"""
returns 325 °
